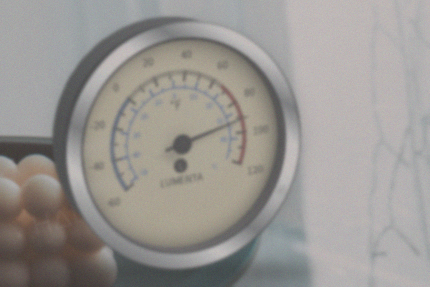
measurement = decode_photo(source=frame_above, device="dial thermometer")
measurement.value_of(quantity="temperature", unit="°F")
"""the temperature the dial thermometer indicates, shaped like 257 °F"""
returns 90 °F
